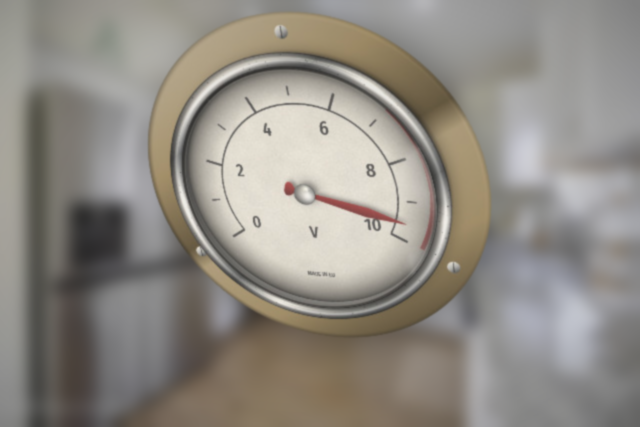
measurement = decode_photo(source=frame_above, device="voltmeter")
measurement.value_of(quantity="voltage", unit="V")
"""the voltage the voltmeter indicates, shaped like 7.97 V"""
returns 9.5 V
